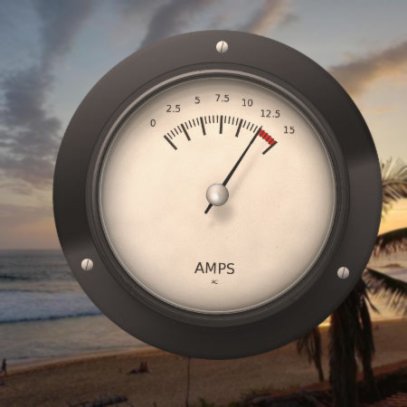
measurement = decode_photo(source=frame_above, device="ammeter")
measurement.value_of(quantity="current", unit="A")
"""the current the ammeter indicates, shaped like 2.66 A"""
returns 12.5 A
